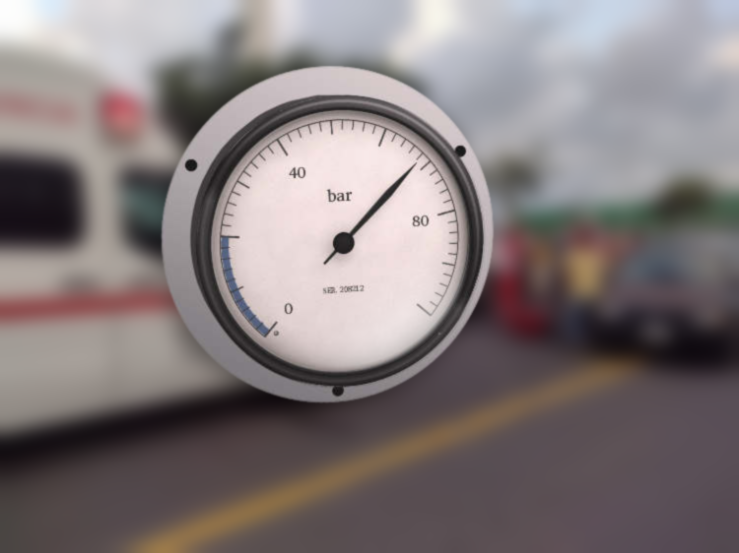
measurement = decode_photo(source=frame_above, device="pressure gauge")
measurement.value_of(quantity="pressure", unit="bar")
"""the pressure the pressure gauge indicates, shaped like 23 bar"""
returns 68 bar
